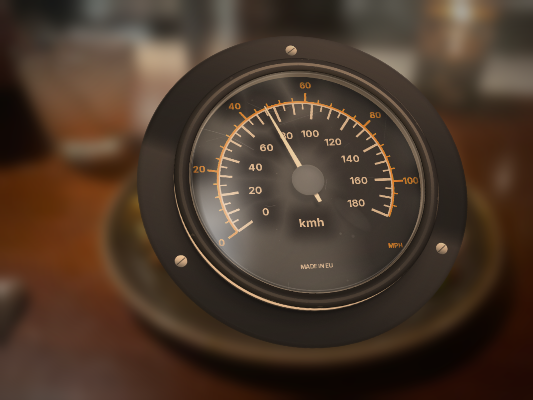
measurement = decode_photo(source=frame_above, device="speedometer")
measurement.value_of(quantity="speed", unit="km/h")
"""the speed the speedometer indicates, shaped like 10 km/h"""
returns 75 km/h
